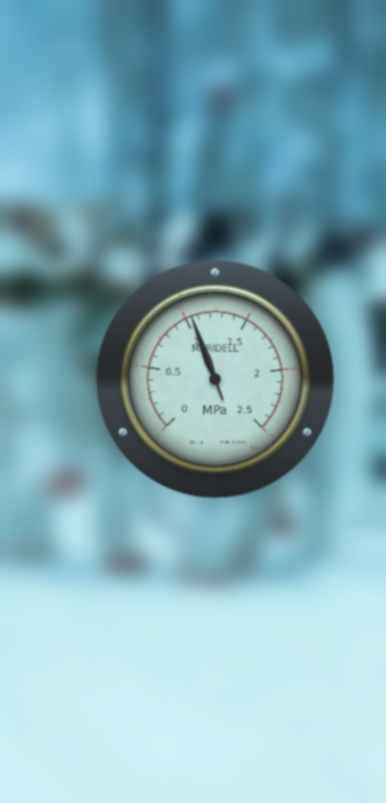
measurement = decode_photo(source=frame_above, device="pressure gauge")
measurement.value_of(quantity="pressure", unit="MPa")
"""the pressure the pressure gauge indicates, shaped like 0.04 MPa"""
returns 1.05 MPa
